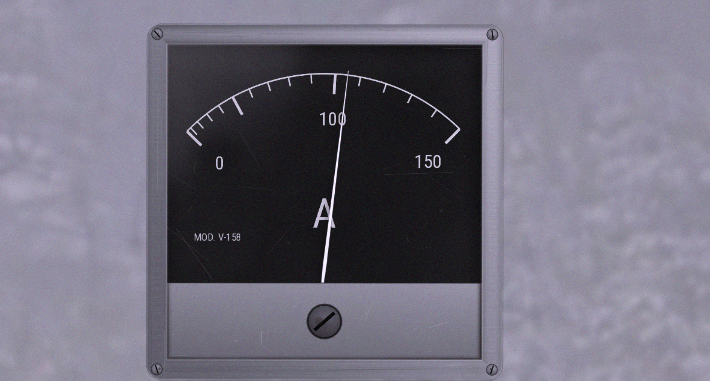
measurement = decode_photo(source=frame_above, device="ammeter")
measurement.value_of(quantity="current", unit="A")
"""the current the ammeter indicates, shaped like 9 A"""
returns 105 A
